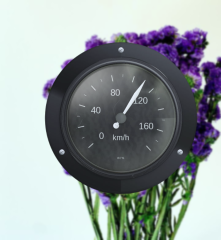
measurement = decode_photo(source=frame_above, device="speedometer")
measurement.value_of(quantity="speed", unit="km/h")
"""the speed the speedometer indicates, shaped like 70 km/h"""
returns 110 km/h
